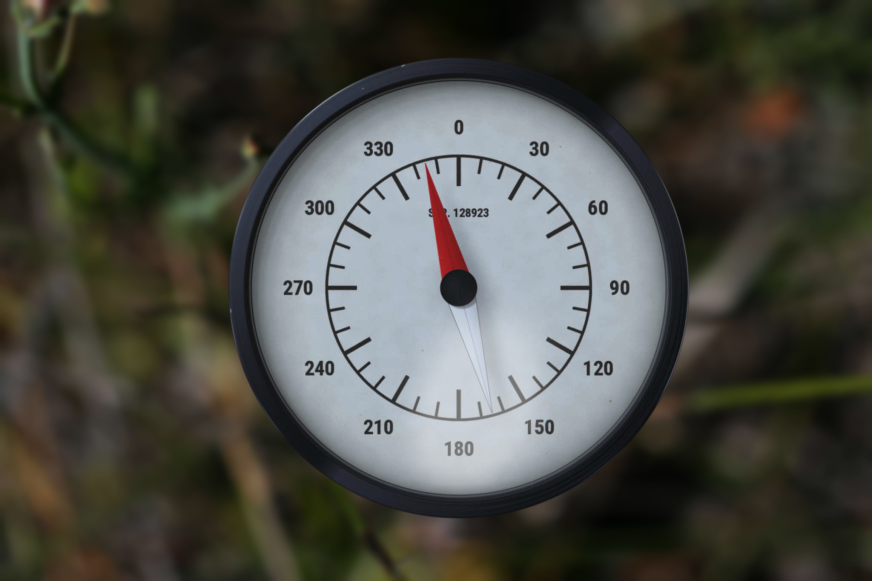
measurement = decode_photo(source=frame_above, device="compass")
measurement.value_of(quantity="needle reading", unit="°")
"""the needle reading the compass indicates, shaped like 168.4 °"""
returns 345 °
